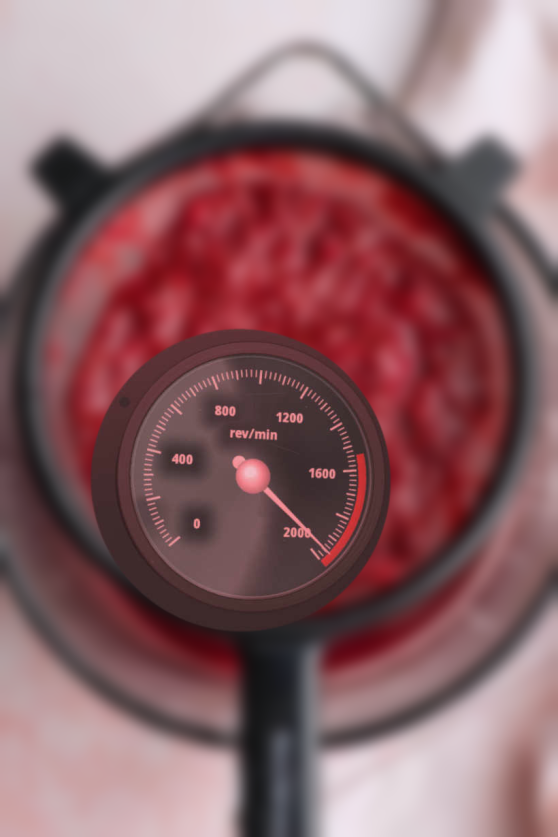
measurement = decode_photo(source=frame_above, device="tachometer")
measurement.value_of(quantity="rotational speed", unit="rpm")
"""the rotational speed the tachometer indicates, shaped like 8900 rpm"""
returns 1960 rpm
